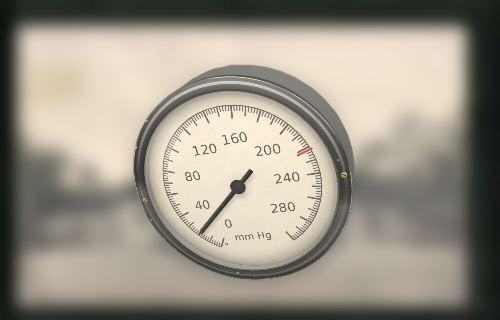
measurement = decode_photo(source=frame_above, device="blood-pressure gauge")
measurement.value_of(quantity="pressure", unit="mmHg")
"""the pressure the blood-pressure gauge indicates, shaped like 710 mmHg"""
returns 20 mmHg
